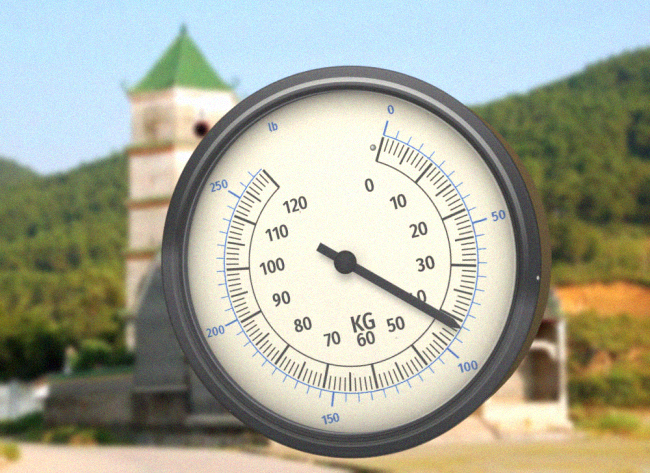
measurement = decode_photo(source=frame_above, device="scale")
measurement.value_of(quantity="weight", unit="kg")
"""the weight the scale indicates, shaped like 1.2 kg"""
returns 41 kg
